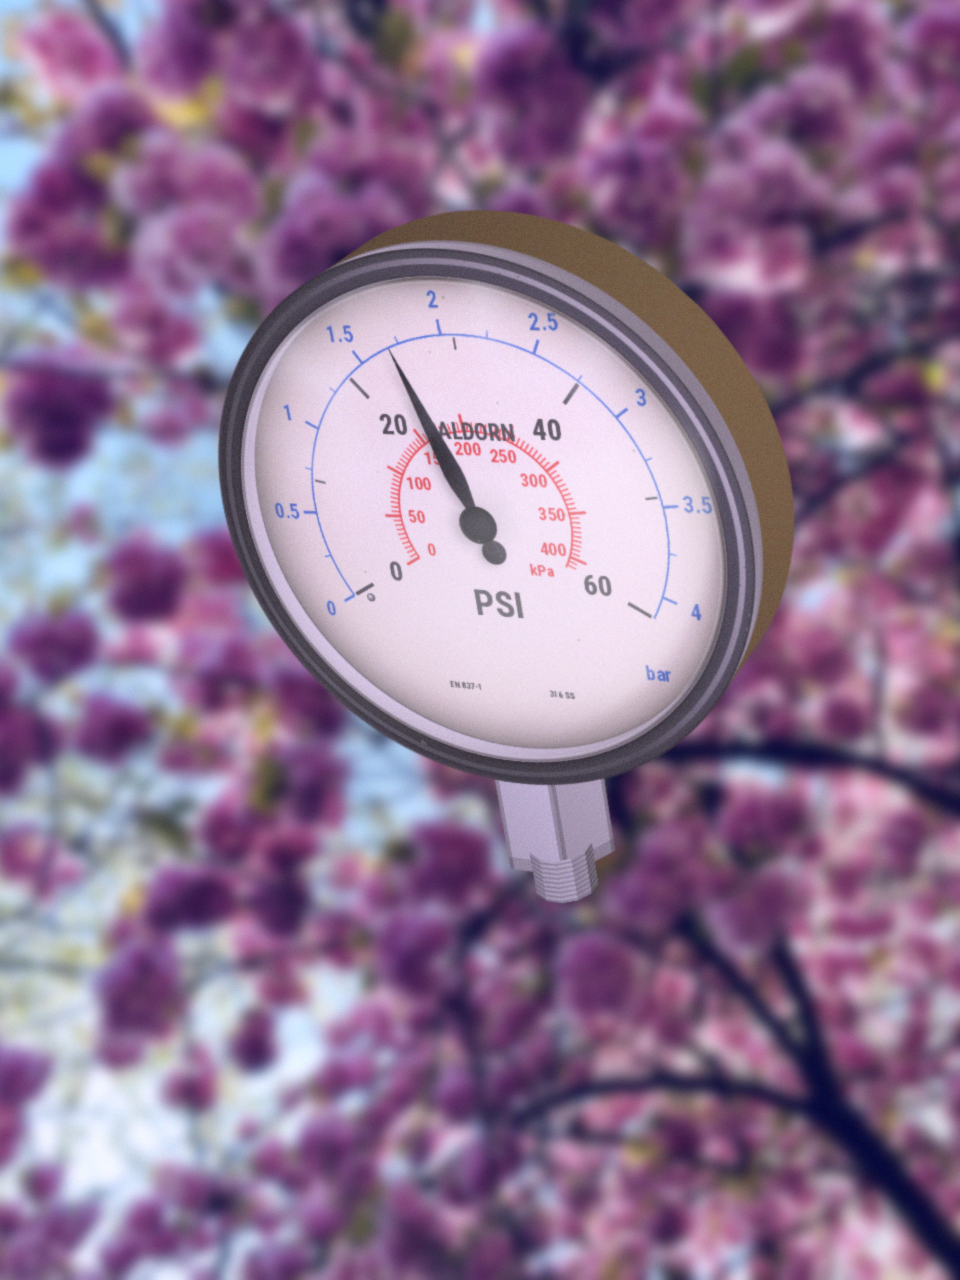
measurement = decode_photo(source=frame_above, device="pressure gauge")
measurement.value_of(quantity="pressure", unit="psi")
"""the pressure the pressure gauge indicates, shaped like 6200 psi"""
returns 25 psi
